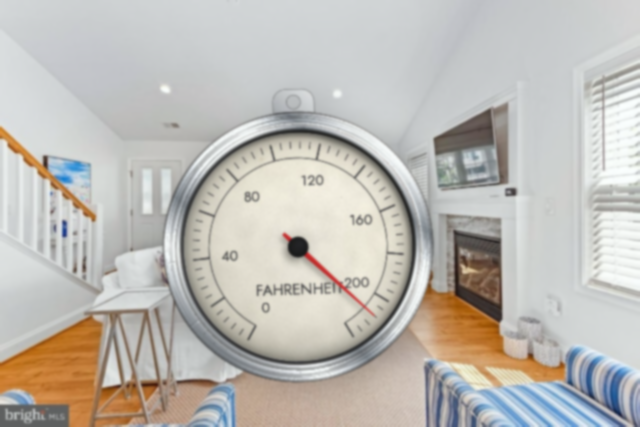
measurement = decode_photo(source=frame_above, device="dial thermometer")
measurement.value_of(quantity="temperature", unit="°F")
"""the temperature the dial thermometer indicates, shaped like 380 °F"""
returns 208 °F
